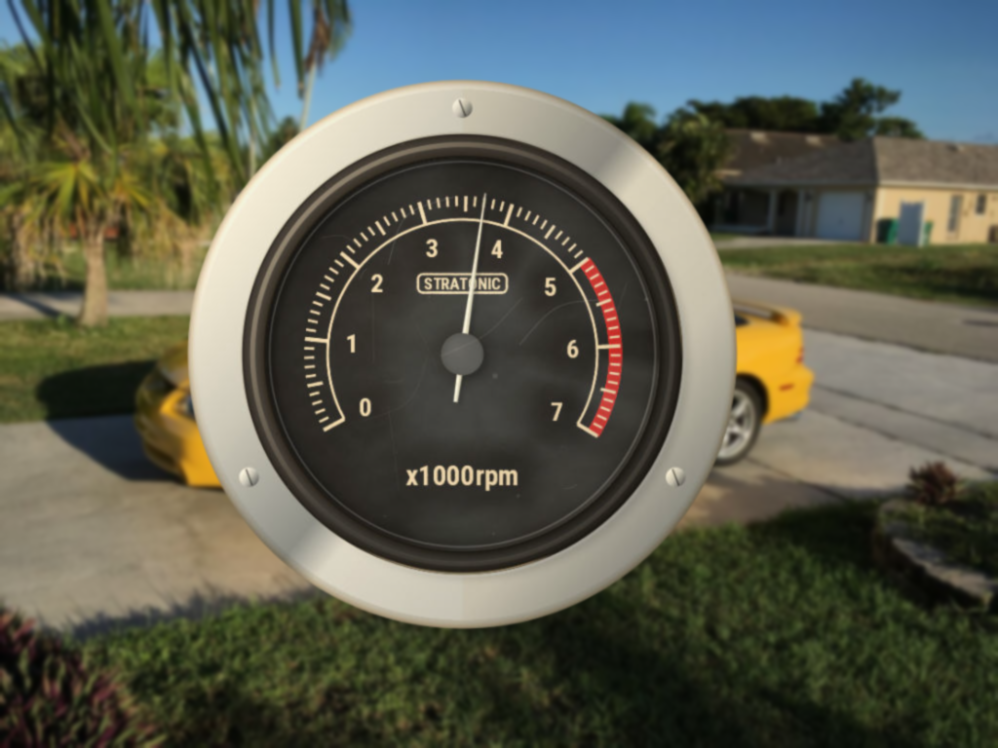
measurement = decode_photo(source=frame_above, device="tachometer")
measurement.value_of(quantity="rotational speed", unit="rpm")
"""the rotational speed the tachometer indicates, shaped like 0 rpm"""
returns 3700 rpm
